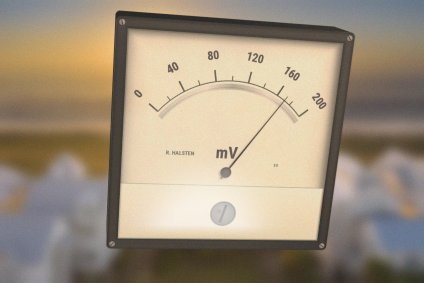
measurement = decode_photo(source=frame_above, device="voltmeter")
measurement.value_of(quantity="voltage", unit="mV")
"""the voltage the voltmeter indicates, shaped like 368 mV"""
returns 170 mV
